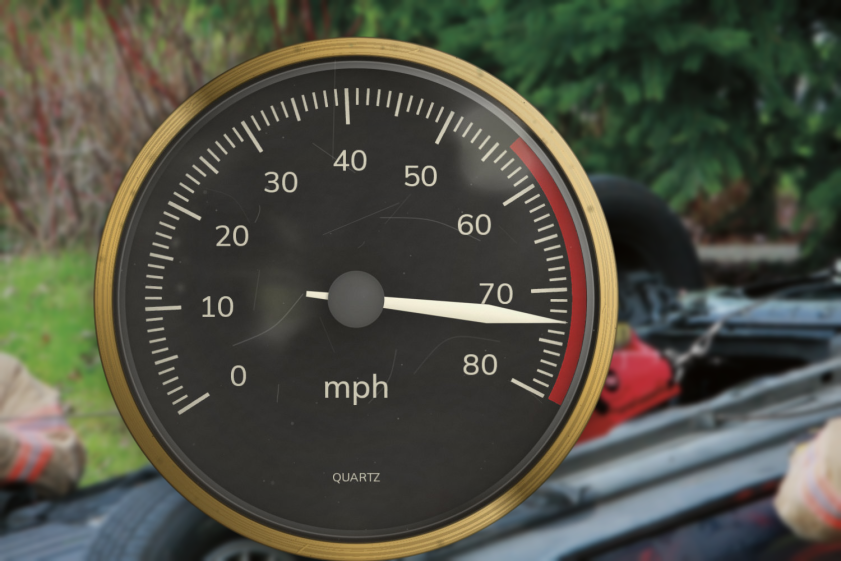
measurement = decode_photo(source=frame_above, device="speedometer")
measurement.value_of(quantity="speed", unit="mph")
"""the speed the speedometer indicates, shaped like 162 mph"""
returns 73 mph
